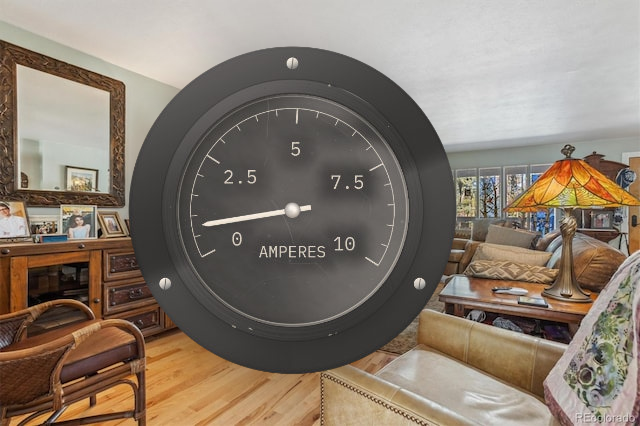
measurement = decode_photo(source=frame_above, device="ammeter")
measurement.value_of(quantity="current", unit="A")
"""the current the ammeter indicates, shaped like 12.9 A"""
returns 0.75 A
